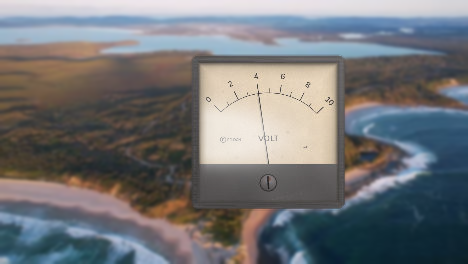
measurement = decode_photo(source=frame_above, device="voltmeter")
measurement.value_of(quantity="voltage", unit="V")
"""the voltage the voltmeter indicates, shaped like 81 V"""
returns 4 V
